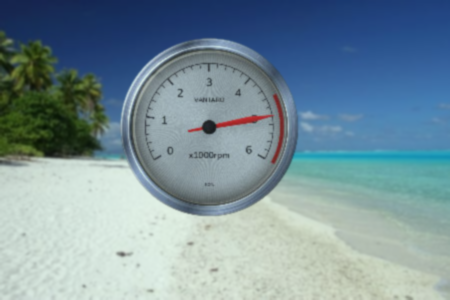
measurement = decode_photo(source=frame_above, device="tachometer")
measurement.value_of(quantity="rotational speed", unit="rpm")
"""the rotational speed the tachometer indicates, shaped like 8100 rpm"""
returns 5000 rpm
